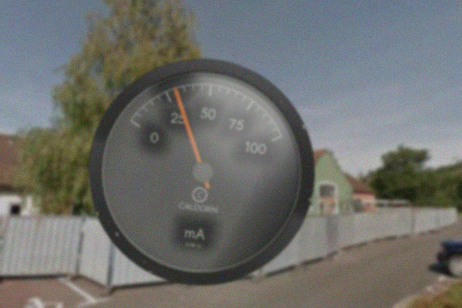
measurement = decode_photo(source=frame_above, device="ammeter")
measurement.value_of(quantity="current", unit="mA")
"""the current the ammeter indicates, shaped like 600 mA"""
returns 30 mA
